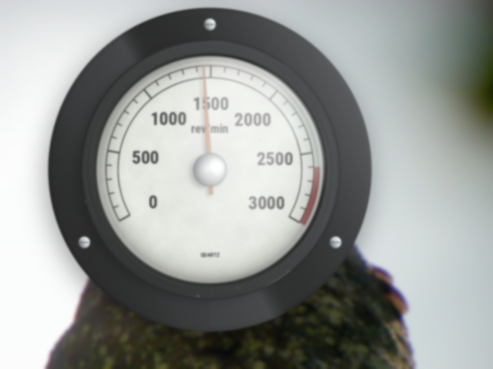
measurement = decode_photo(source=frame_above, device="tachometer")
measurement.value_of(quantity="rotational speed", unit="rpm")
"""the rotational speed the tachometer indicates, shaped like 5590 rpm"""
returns 1450 rpm
